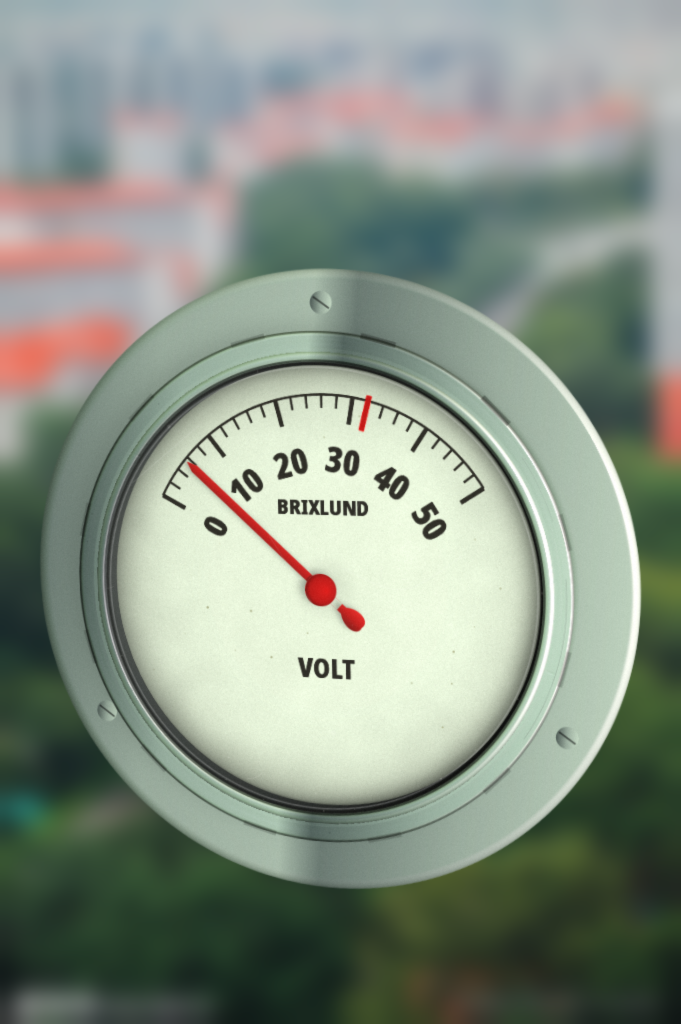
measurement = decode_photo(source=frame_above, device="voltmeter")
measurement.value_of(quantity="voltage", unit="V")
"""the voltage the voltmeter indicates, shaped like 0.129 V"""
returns 6 V
